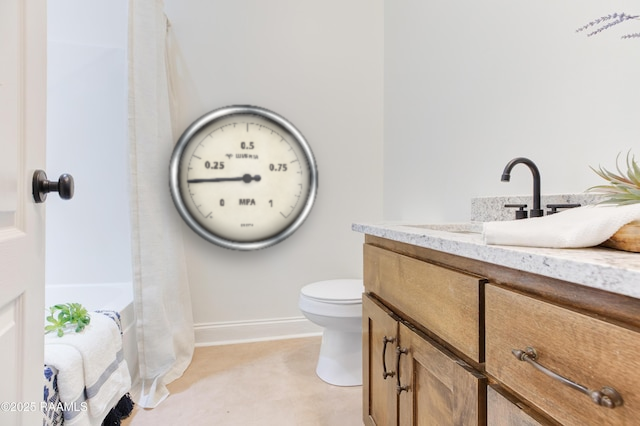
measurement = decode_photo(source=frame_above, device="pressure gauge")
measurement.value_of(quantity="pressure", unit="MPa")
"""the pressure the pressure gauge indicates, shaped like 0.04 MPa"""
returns 0.15 MPa
